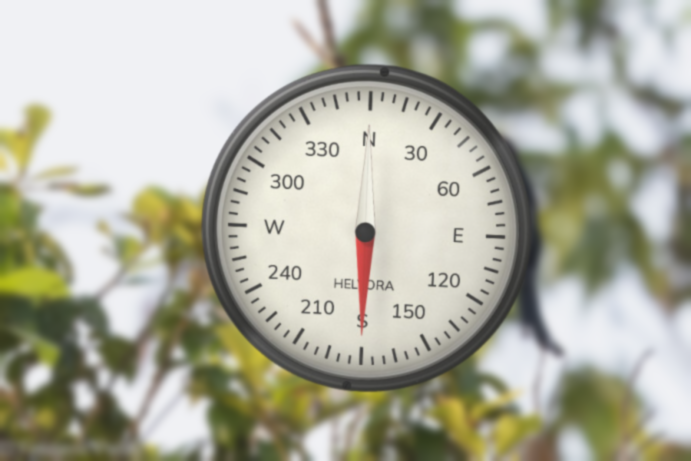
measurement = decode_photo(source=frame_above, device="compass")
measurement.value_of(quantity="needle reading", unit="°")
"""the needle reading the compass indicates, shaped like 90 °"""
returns 180 °
